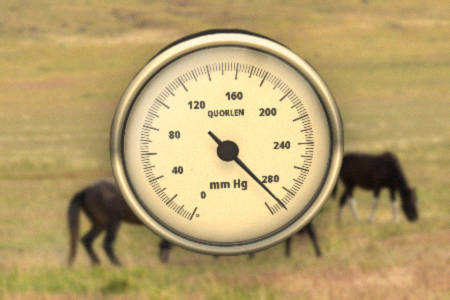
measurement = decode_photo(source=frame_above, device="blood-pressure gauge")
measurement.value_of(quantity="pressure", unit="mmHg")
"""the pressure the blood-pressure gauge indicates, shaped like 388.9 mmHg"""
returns 290 mmHg
